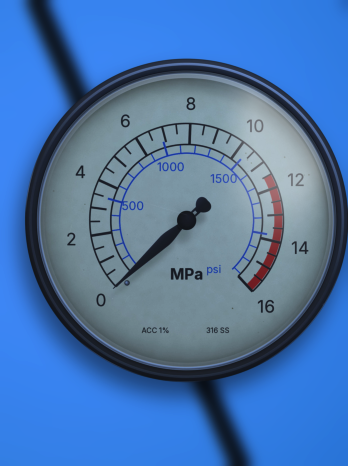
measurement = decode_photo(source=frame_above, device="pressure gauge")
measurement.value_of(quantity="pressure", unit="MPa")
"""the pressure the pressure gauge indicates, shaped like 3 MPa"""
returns 0 MPa
